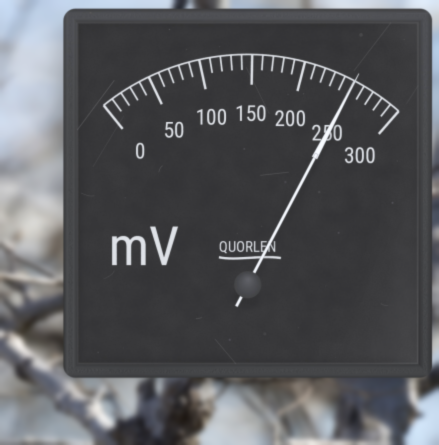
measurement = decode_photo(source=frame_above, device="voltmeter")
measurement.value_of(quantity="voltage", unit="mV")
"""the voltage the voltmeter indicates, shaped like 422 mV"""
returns 250 mV
